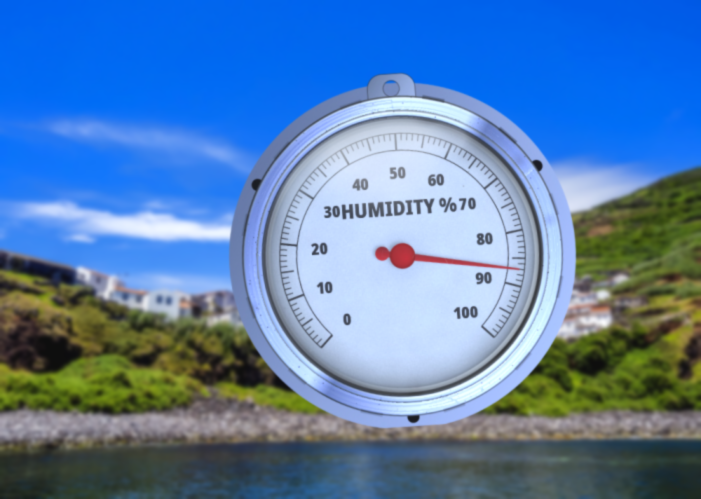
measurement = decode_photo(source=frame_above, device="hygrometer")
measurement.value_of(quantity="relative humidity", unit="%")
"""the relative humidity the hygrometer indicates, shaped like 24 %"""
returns 87 %
